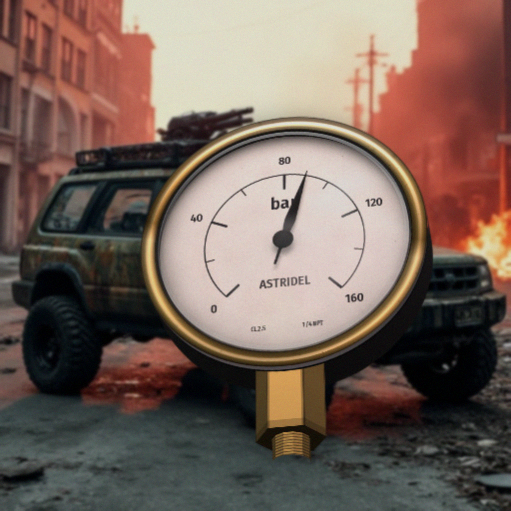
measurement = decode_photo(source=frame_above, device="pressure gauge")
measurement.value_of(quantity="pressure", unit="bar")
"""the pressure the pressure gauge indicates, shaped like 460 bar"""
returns 90 bar
